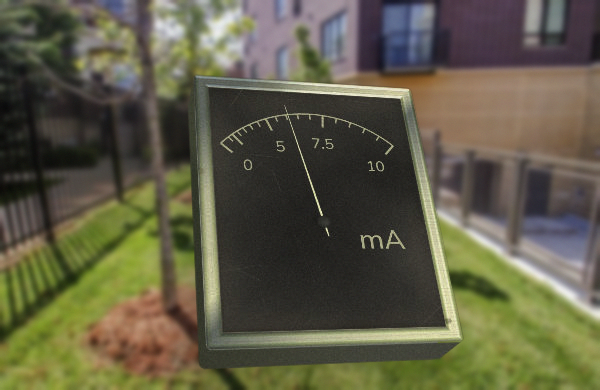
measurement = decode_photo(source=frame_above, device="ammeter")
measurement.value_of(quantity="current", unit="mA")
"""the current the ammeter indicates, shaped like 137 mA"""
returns 6 mA
